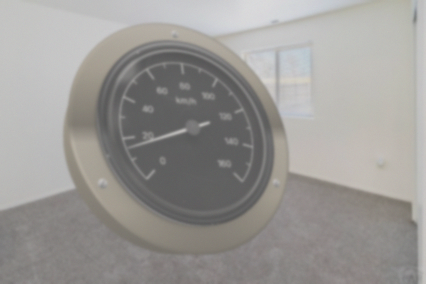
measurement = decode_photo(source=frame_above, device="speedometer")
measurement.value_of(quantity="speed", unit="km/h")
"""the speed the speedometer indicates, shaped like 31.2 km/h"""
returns 15 km/h
